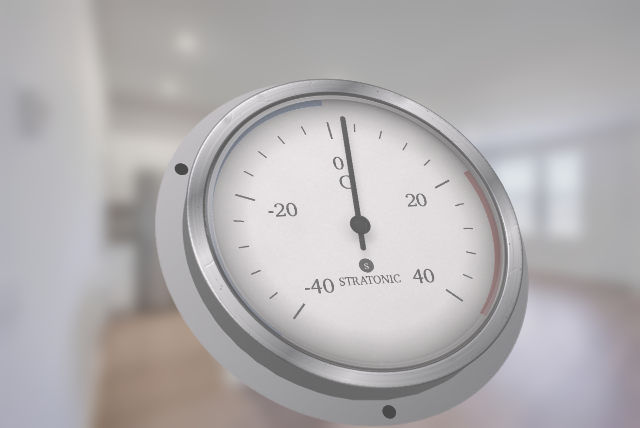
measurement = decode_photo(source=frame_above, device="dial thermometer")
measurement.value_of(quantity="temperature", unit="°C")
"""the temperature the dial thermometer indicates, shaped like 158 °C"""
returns 2 °C
